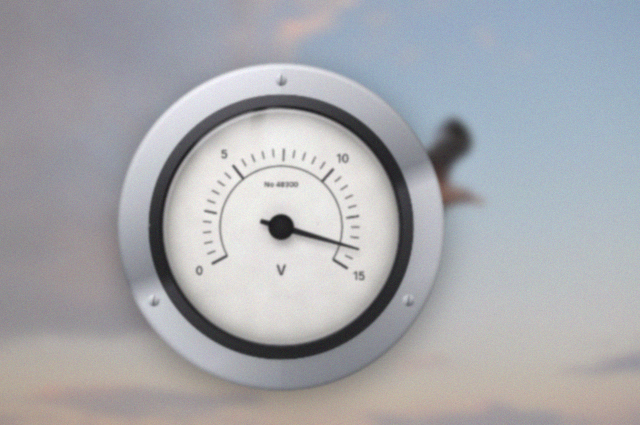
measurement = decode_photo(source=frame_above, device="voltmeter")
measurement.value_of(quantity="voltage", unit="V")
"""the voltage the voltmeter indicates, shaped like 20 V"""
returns 14 V
